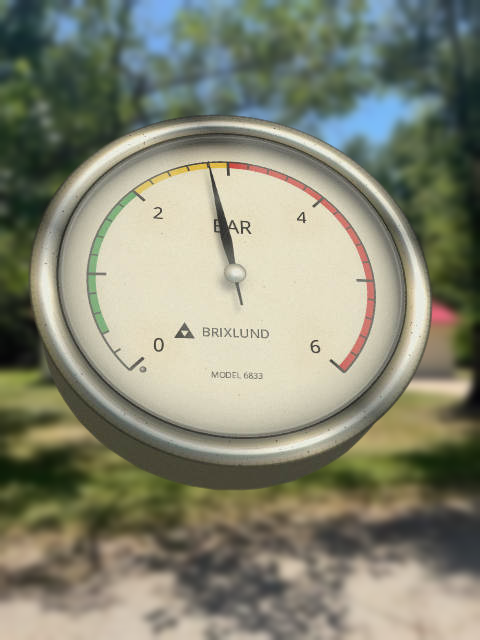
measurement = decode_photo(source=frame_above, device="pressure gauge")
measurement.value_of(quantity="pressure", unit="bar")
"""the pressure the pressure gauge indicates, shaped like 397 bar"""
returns 2.8 bar
